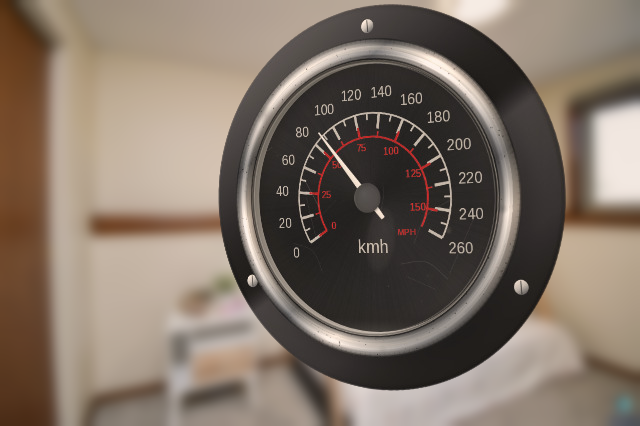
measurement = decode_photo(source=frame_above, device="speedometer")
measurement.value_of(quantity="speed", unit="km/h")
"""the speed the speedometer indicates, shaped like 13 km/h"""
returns 90 km/h
